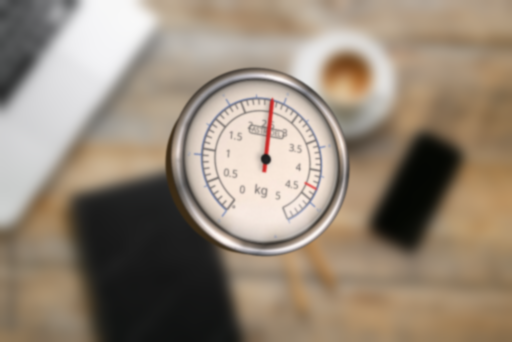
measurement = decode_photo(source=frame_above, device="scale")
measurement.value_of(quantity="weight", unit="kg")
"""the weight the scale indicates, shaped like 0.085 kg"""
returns 2.5 kg
